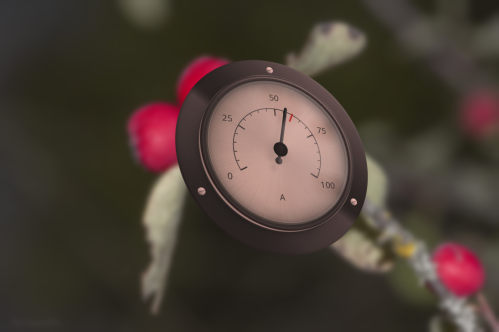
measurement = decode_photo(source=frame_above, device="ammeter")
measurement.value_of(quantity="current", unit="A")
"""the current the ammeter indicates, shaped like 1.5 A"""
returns 55 A
